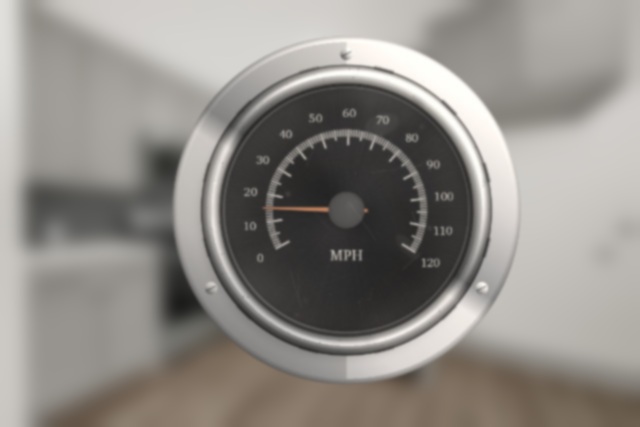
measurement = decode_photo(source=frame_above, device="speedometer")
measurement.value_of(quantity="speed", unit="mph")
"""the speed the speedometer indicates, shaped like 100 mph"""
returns 15 mph
